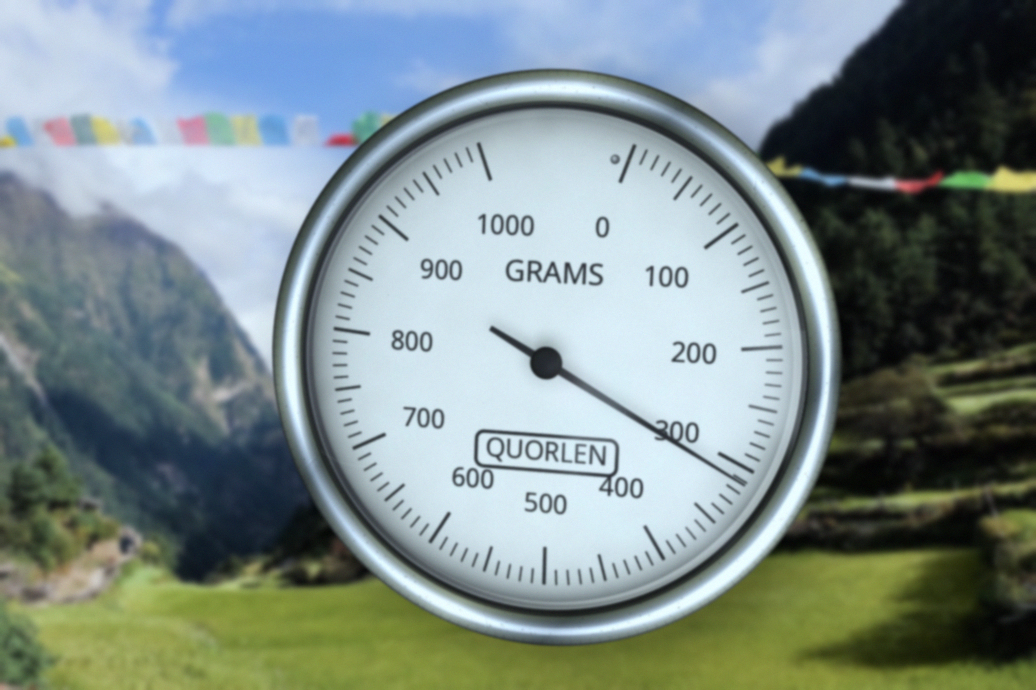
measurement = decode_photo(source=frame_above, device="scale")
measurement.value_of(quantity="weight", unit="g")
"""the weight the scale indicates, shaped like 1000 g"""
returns 310 g
